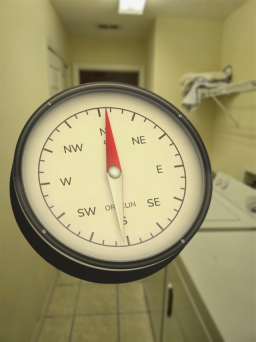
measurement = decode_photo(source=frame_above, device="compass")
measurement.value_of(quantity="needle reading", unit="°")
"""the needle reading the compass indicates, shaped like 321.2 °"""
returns 5 °
